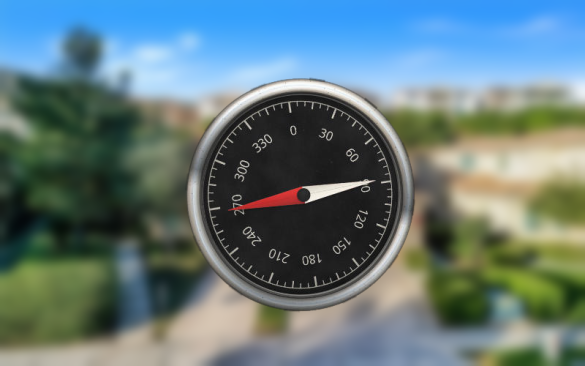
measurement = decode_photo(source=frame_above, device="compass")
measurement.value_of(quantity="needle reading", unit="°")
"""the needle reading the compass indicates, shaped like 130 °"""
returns 267.5 °
